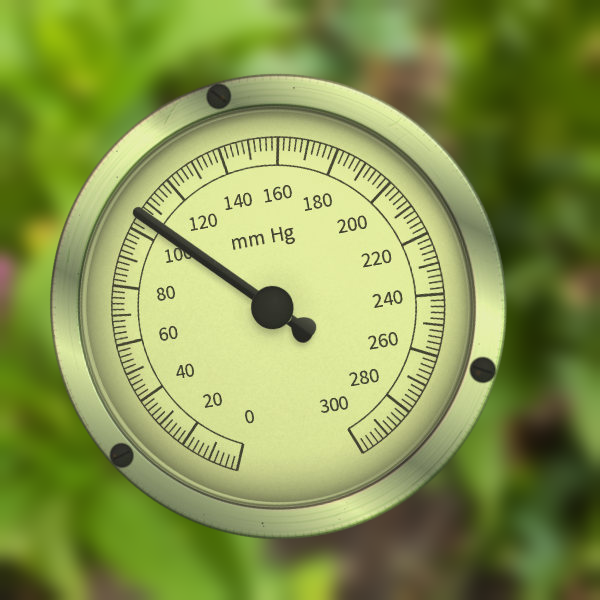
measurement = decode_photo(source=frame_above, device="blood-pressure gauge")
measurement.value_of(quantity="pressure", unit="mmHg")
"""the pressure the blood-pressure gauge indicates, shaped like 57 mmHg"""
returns 106 mmHg
